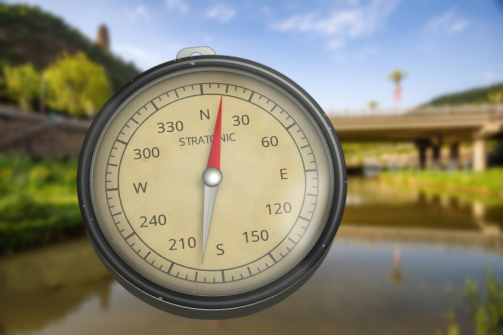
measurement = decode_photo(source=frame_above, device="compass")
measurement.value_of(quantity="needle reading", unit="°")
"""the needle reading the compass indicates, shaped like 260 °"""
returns 12.5 °
